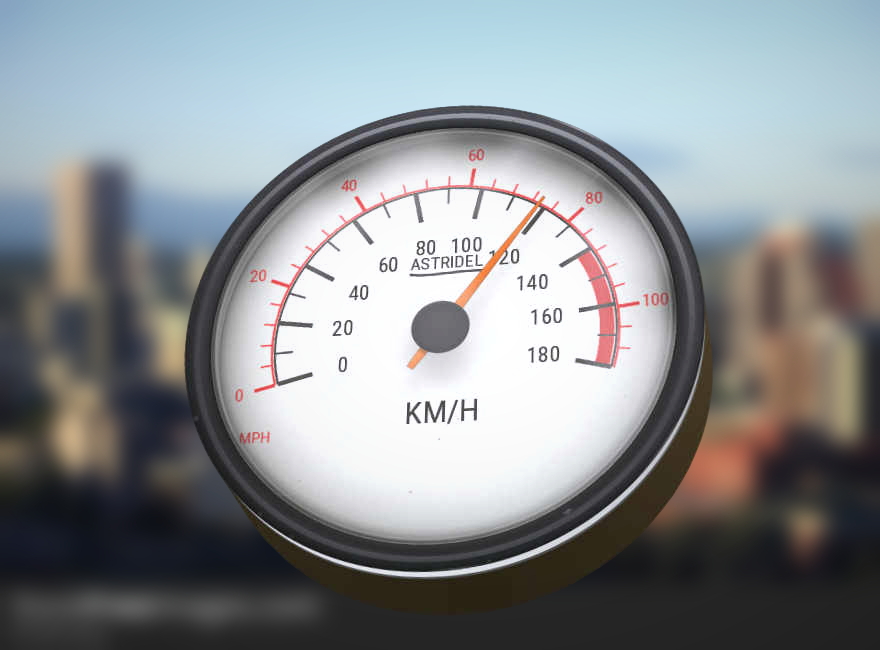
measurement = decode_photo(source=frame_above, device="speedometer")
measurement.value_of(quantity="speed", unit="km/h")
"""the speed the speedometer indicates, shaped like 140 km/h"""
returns 120 km/h
